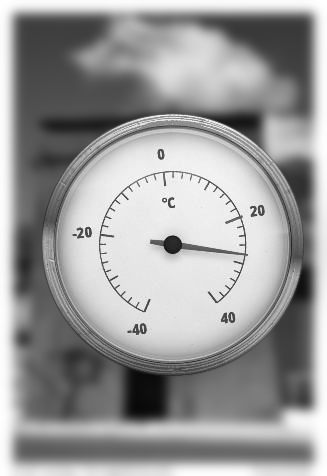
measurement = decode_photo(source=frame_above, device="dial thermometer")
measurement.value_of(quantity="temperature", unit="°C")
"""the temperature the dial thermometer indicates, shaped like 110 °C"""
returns 28 °C
